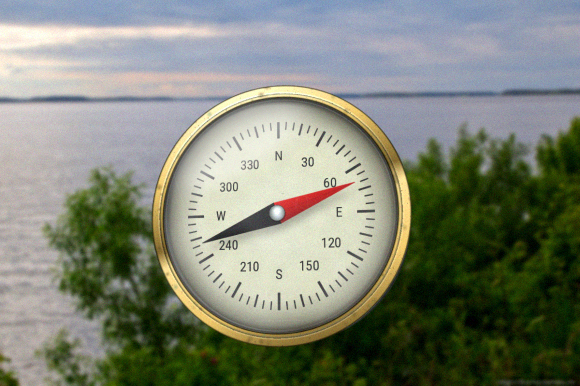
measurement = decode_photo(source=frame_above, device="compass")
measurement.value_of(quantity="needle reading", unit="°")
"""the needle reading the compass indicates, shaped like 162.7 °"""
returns 70 °
